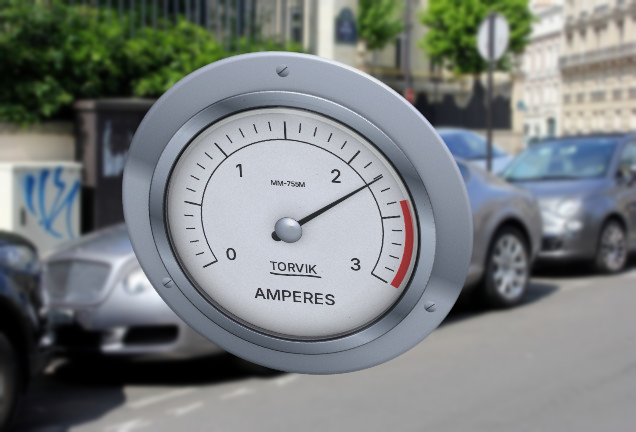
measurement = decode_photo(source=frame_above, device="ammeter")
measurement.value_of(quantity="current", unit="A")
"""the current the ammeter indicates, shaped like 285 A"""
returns 2.2 A
